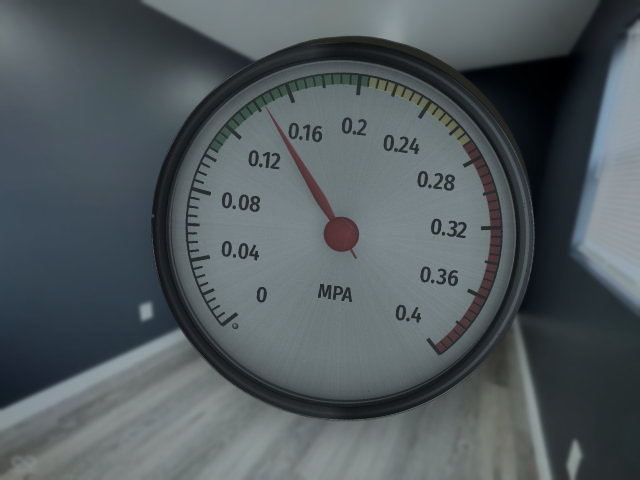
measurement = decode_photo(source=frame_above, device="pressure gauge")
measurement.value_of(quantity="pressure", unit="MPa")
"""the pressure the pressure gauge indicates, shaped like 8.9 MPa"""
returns 0.145 MPa
